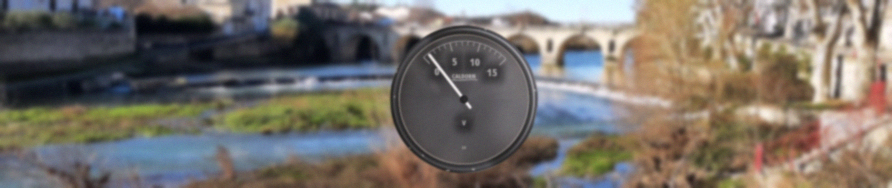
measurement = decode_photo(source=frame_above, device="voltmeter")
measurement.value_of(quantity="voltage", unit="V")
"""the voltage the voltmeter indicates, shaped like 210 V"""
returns 1 V
